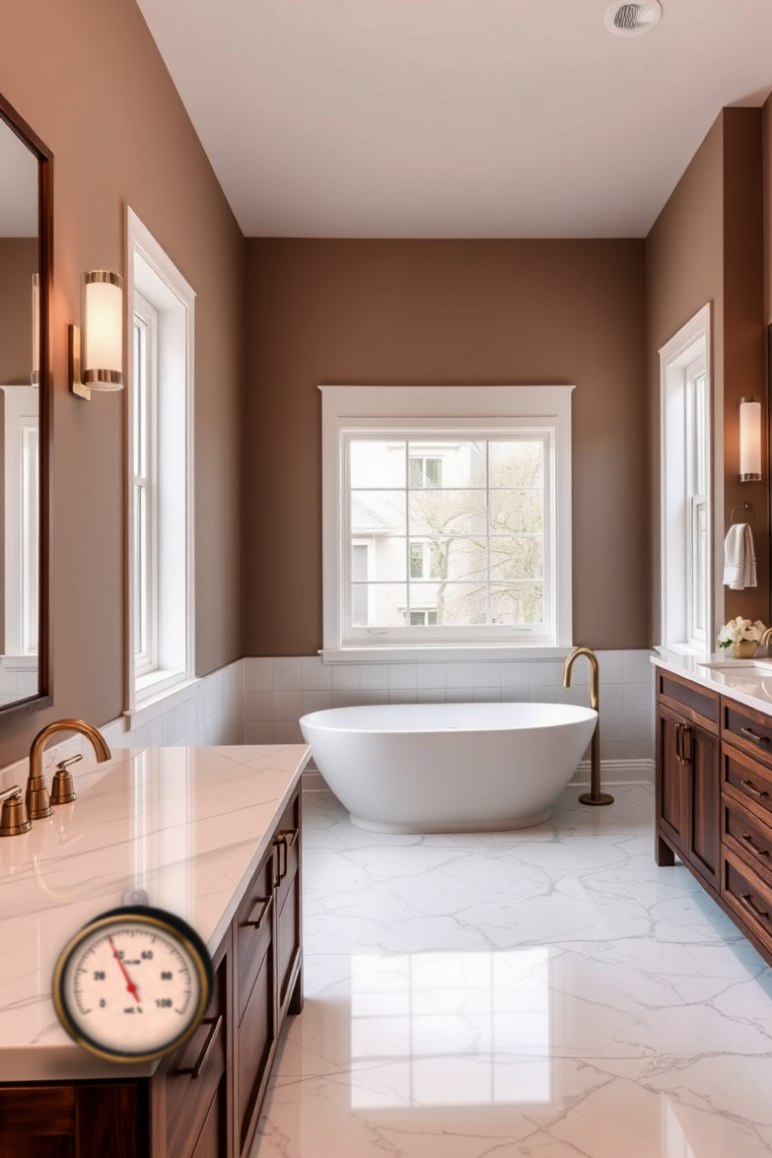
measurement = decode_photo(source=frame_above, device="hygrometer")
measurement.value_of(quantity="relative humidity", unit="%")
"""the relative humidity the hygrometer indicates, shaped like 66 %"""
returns 40 %
